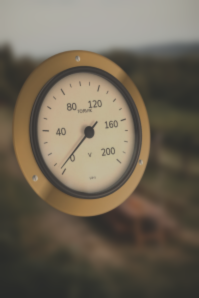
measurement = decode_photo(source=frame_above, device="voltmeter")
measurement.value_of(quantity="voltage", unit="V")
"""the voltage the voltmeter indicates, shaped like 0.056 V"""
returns 5 V
